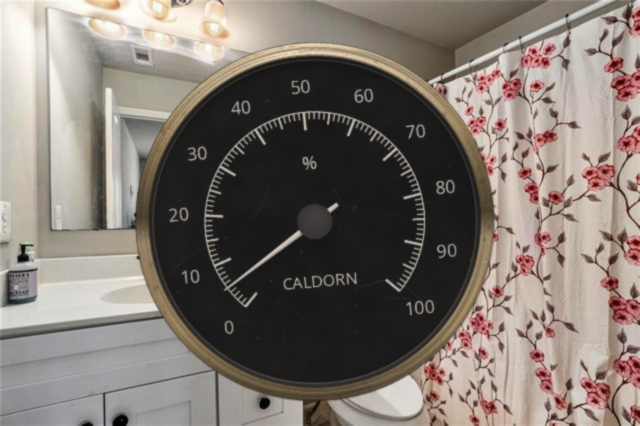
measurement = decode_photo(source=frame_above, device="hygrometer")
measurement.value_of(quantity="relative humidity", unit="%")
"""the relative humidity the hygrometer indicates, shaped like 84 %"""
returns 5 %
